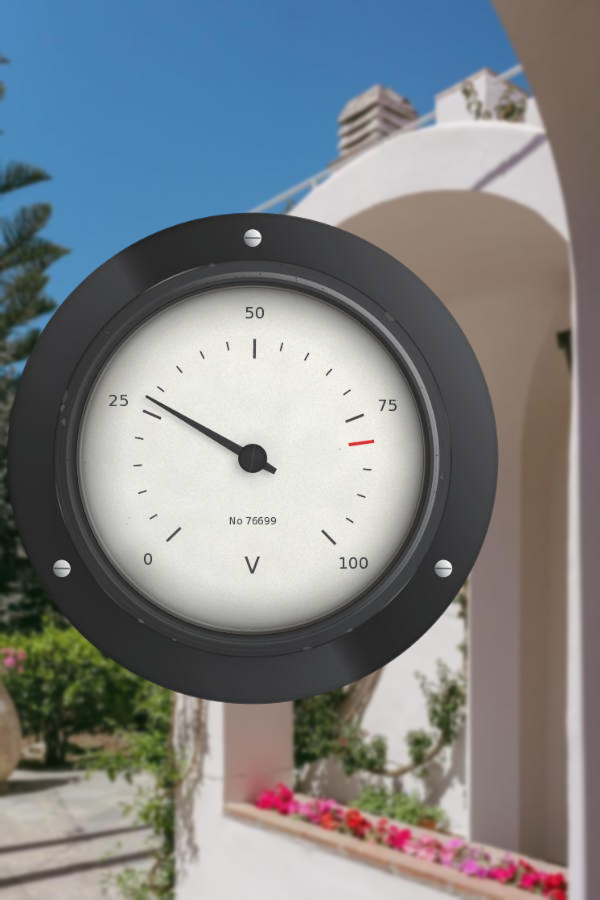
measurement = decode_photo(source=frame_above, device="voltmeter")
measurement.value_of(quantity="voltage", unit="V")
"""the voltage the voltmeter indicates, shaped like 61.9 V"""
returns 27.5 V
